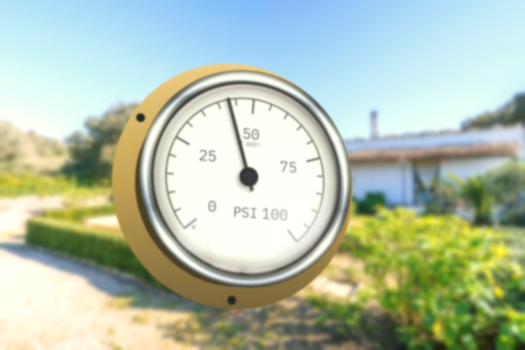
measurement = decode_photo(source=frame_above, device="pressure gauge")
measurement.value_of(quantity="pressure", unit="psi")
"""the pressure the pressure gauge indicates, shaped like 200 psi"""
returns 42.5 psi
